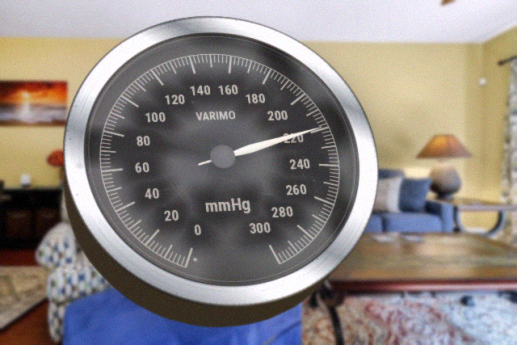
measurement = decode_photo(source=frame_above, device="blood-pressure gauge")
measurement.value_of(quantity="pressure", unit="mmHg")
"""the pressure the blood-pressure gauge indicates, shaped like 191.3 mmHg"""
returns 220 mmHg
